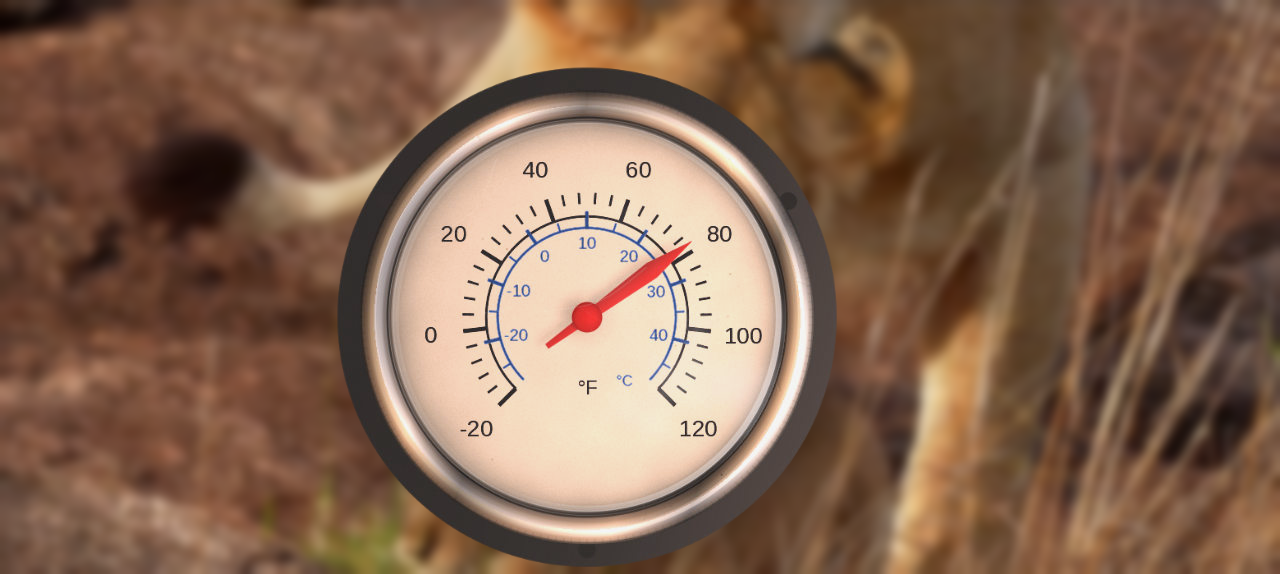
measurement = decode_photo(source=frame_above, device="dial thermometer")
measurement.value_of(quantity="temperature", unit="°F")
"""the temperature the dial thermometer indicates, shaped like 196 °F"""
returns 78 °F
